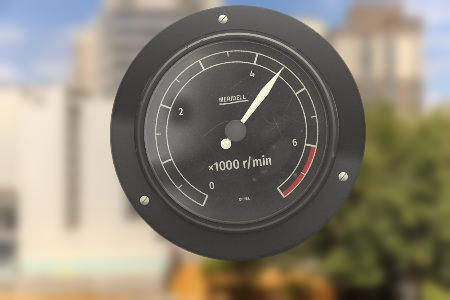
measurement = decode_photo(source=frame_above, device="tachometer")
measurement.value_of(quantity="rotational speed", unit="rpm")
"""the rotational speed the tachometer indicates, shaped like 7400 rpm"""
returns 4500 rpm
